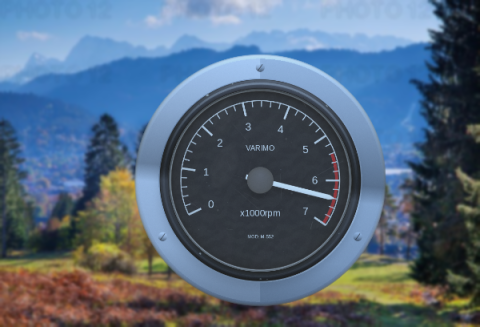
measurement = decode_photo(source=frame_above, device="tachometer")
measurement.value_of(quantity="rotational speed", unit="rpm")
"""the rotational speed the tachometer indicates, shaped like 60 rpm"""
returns 6400 rpm
